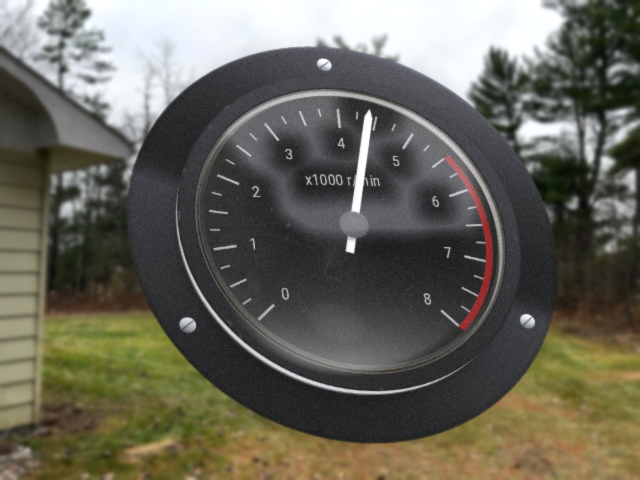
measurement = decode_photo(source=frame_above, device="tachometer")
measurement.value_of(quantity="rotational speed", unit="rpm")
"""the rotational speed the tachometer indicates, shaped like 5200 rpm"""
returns 4375 rpm
